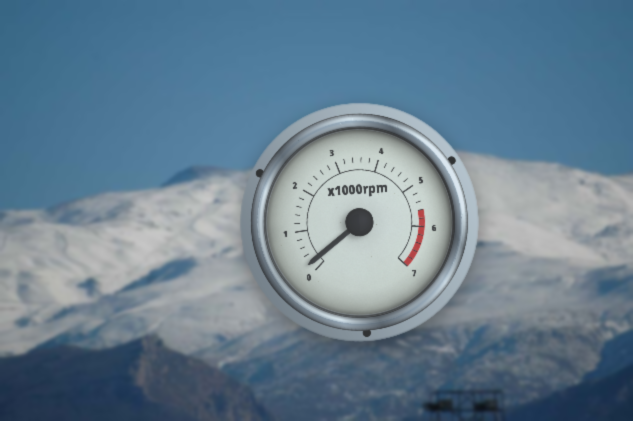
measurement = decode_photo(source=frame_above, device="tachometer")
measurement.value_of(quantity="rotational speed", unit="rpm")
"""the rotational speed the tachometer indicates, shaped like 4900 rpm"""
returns 200 rpm
